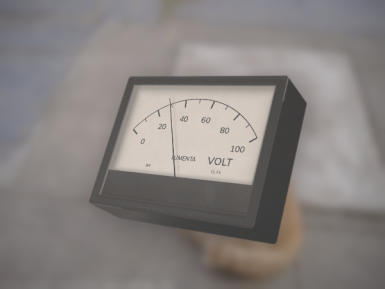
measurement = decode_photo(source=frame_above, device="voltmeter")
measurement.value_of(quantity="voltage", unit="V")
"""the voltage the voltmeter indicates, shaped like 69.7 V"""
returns 30 V
